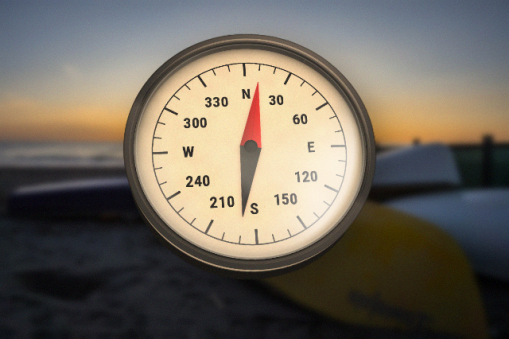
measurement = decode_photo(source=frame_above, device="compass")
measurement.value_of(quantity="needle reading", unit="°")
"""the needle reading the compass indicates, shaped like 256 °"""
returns 10 °
